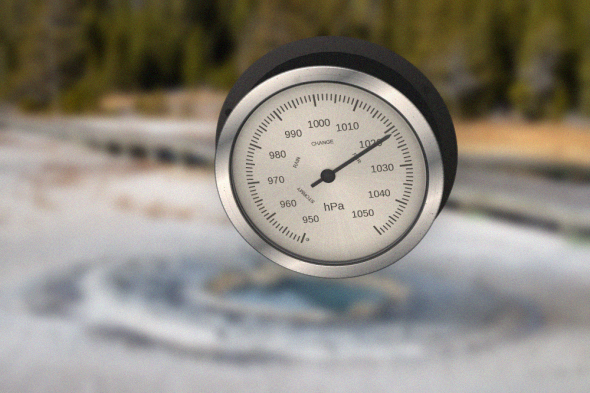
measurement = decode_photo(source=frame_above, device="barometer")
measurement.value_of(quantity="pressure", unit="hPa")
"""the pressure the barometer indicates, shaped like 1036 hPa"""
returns 1021 hPa
